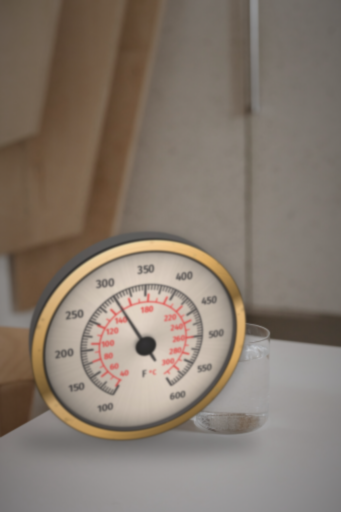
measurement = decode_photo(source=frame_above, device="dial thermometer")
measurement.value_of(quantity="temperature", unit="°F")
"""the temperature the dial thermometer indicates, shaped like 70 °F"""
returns 300 °F
